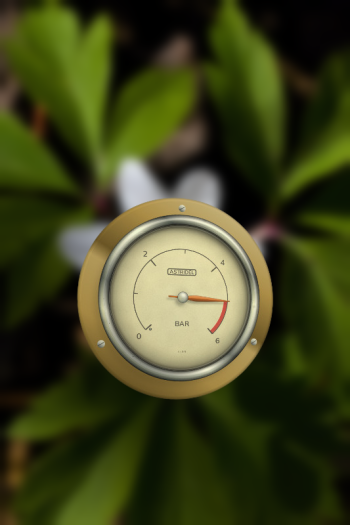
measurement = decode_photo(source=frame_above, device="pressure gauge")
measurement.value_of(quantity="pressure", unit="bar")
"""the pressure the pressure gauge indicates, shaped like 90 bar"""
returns 5 bar
